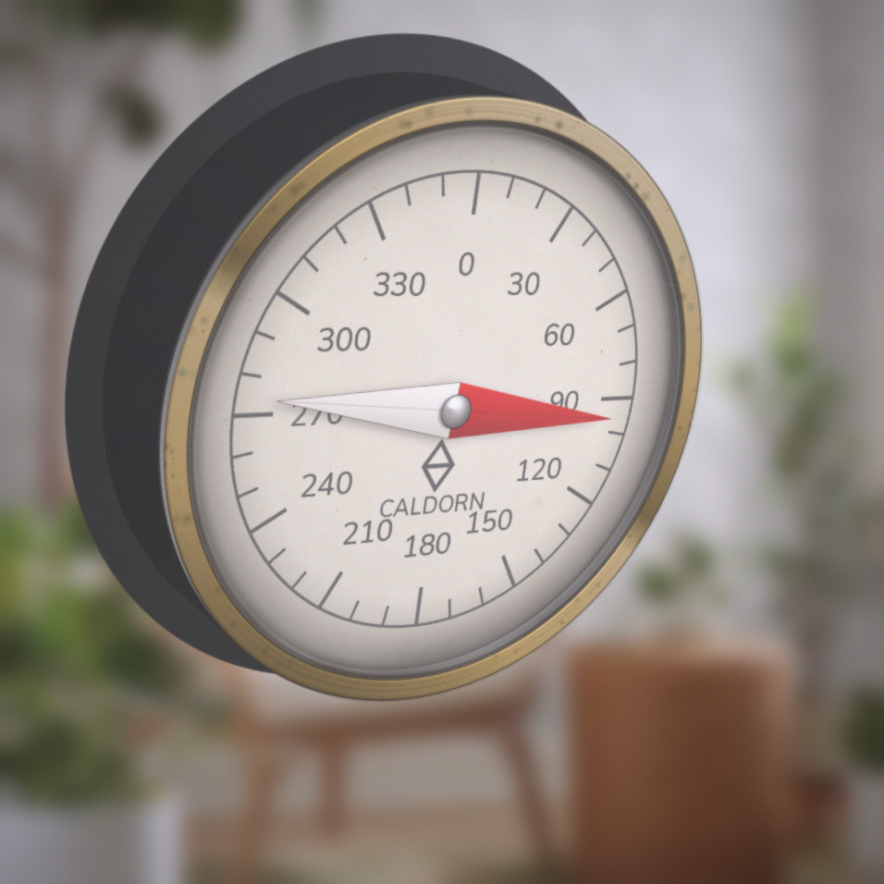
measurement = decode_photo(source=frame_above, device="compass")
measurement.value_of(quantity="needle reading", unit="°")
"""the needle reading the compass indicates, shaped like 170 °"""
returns 95 °
